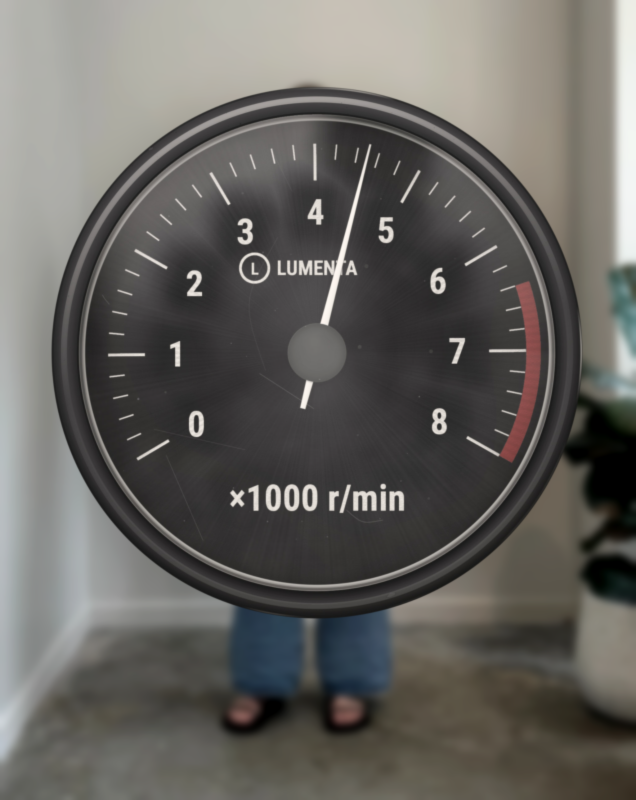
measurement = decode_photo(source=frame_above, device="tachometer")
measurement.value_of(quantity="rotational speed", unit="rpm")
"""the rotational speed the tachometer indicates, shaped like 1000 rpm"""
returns 4500 rpm
